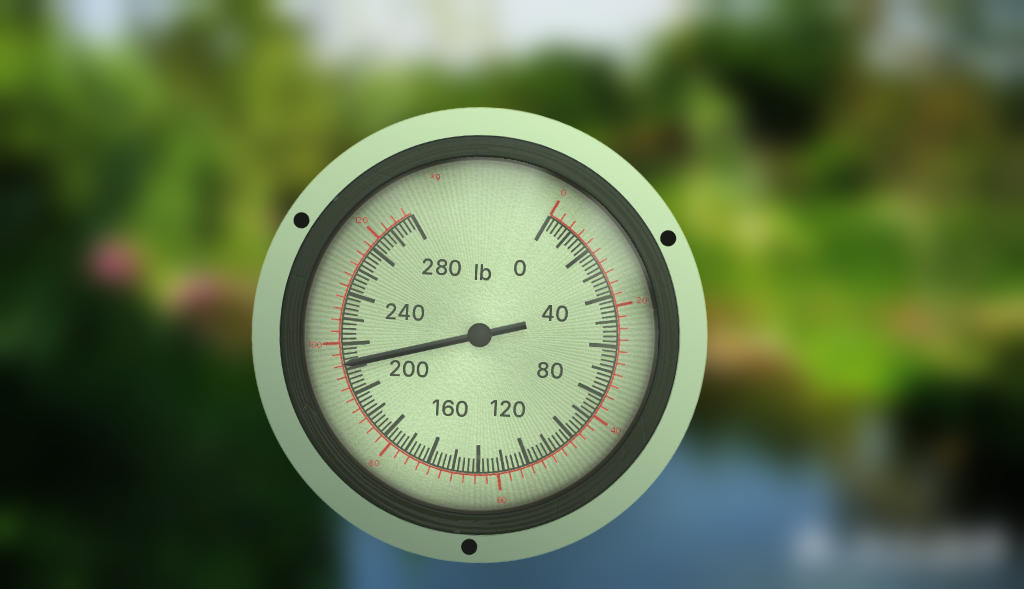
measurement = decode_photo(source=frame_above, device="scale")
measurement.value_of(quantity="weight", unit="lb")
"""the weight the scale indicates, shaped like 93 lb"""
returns 212 lb
